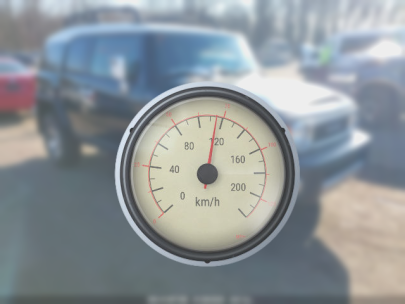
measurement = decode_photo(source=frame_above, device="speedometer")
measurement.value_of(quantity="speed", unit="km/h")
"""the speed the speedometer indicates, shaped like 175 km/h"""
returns 115 km/h
